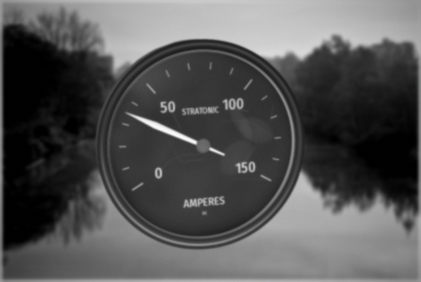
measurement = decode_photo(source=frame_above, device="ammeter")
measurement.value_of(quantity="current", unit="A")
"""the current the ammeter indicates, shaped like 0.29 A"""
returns 35 A
